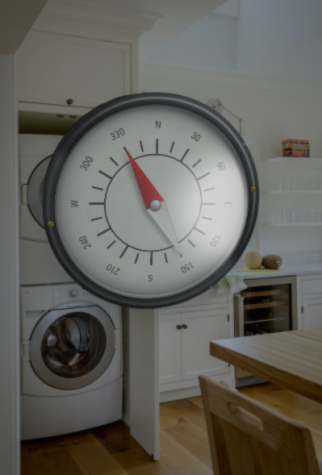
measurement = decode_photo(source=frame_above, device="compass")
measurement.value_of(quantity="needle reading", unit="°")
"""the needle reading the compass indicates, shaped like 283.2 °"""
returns 330 °
